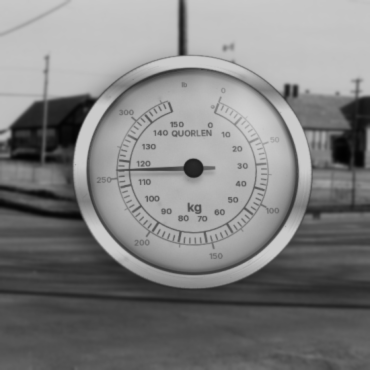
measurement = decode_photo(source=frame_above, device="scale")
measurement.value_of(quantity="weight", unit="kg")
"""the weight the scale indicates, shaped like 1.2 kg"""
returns 116 kg
